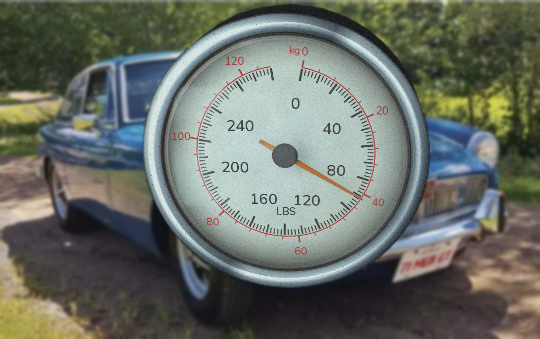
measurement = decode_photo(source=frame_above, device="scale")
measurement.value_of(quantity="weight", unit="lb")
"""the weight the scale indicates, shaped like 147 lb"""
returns 90 lb
